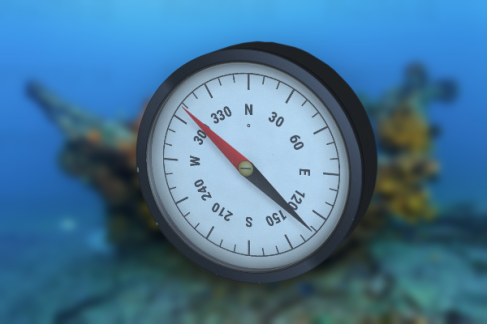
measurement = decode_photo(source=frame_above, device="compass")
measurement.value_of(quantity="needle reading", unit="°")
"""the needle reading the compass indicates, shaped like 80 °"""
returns 310 °
